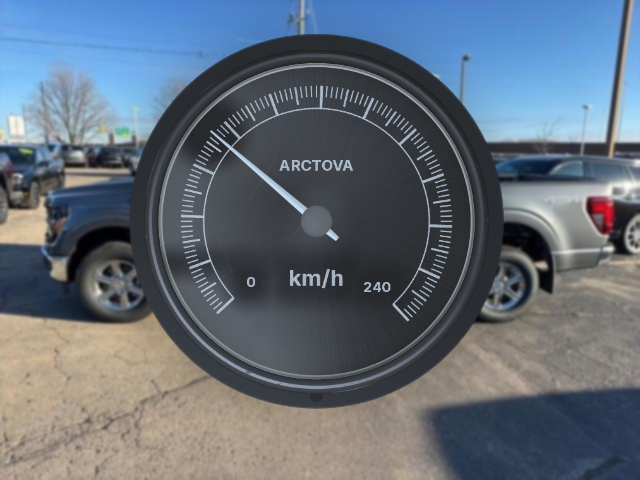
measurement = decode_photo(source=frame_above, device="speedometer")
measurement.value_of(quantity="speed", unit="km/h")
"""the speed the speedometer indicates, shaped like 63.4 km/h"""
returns 74 km/h
